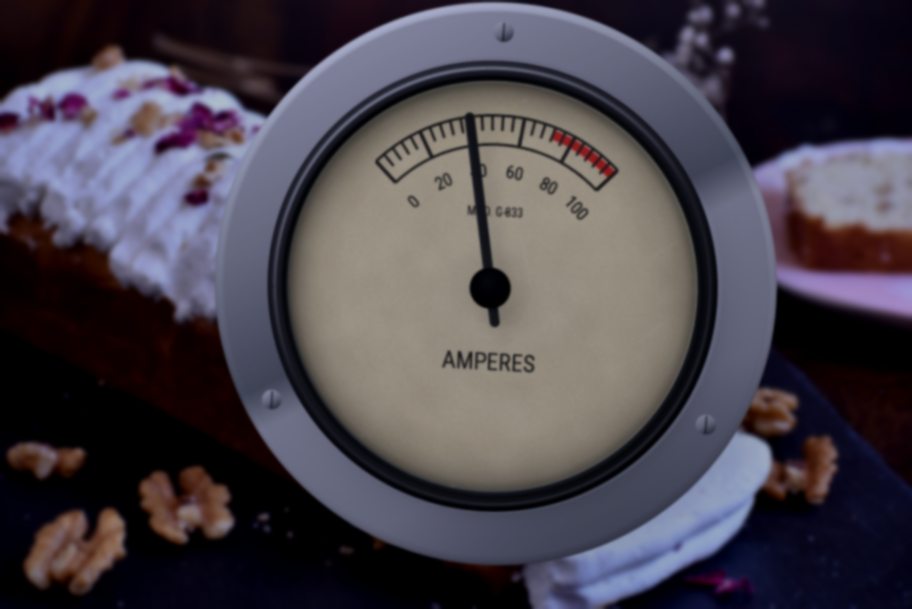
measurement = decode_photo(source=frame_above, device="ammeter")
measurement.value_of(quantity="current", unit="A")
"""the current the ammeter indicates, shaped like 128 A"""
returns 40 A
